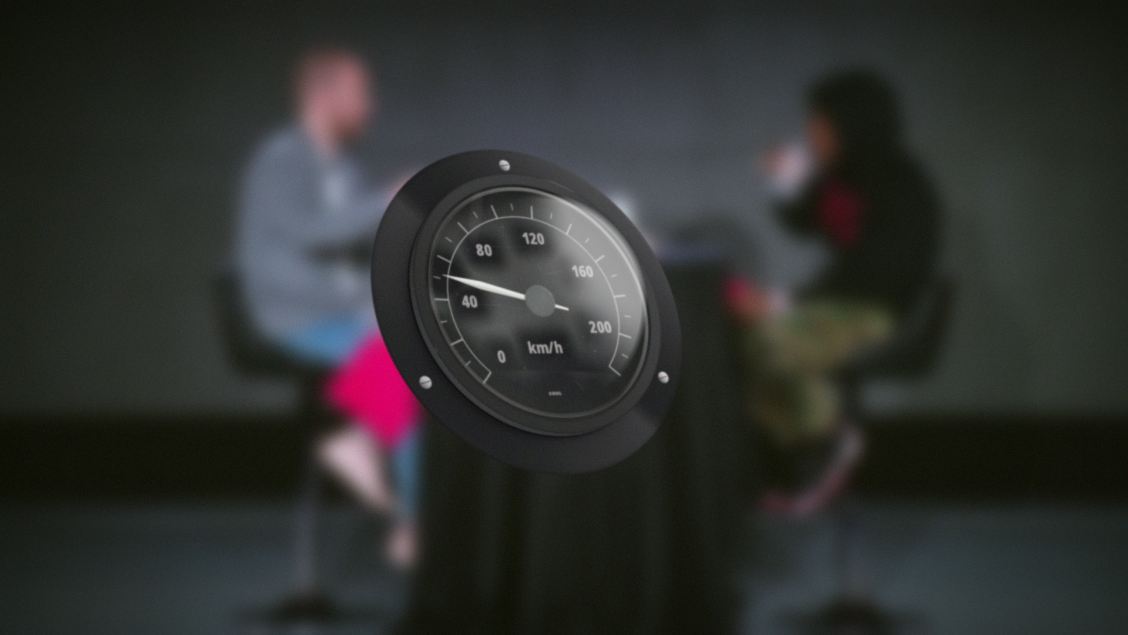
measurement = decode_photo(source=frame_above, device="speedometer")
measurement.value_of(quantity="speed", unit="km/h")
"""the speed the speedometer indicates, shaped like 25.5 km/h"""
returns 50 km/h
